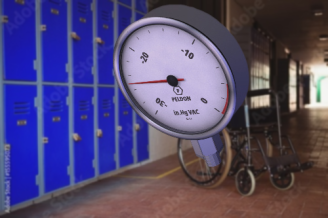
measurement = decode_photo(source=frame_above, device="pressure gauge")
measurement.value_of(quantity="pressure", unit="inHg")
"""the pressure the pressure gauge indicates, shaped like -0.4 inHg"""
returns -25 inHg
